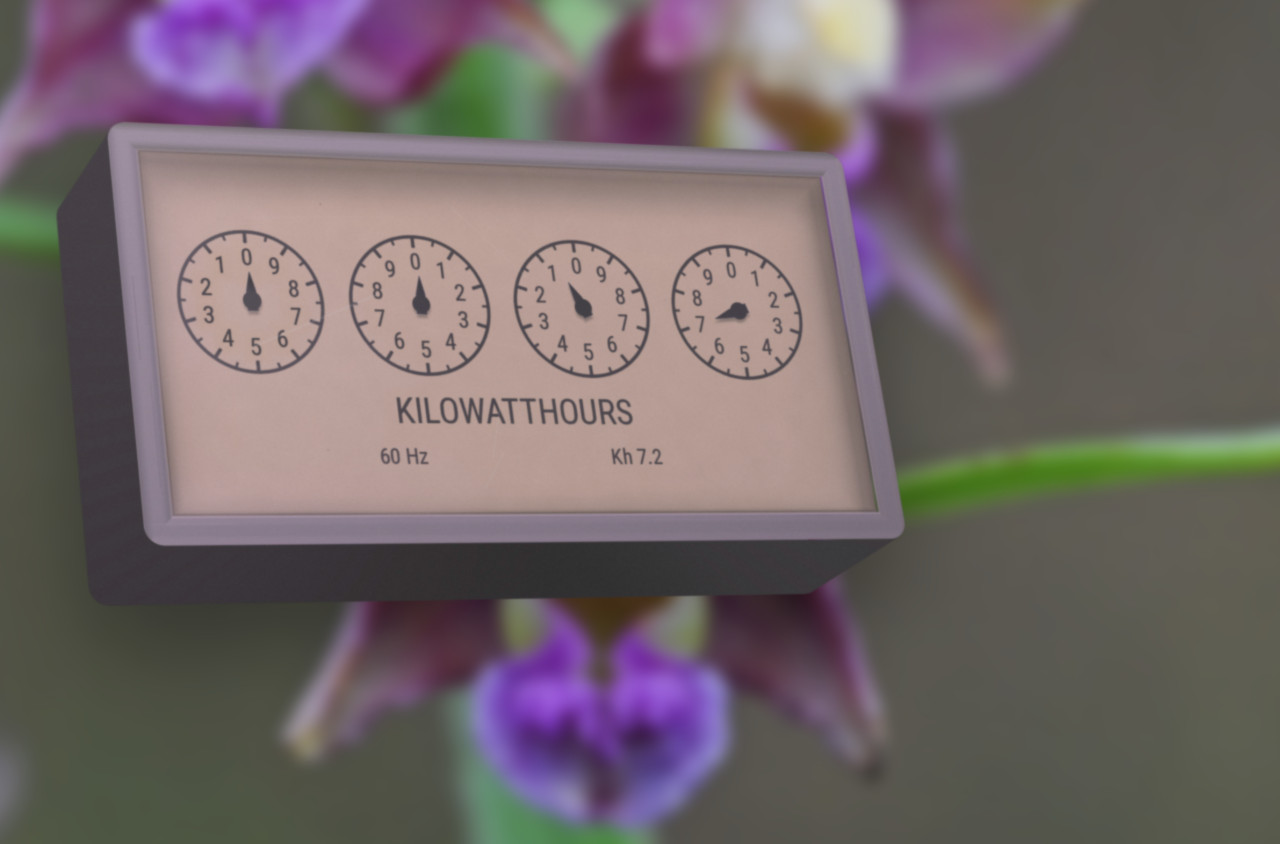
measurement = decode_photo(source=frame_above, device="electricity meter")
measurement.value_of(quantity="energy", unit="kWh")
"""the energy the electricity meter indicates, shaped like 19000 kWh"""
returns 7 kWh
